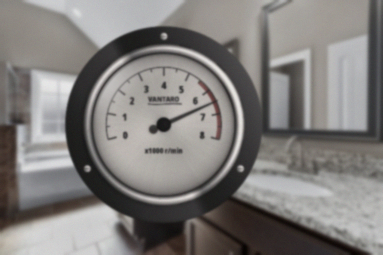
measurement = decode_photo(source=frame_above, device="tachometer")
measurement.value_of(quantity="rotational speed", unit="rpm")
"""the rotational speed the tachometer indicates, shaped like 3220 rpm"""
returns 6500 rpm
